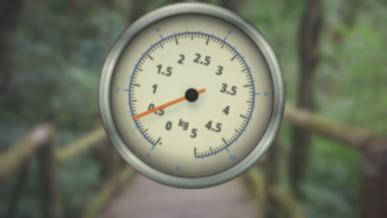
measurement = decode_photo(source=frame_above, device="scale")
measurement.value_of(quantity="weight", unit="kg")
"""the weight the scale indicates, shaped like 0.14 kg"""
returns 0.5 kg
